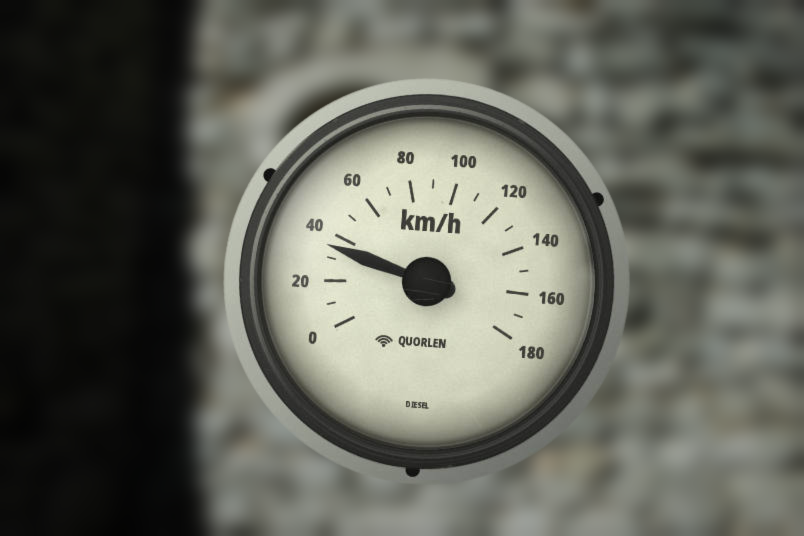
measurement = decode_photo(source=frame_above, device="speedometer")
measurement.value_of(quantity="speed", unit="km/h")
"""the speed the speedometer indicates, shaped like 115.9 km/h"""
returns 35 km/h
